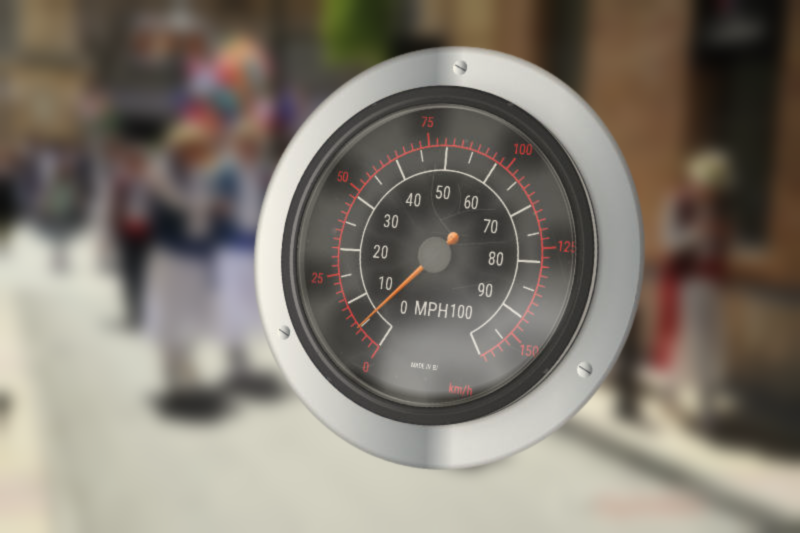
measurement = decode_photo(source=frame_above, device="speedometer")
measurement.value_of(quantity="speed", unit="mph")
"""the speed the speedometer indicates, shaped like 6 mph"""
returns 5 mph
